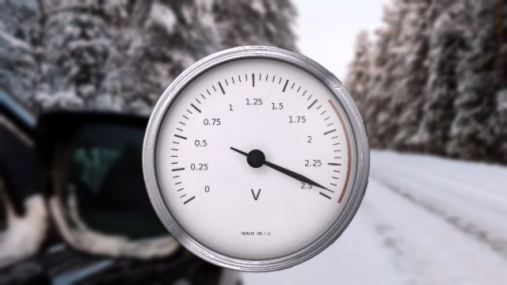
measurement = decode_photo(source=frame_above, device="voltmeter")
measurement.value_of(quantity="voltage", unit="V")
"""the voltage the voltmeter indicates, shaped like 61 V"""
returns 2.45 V
